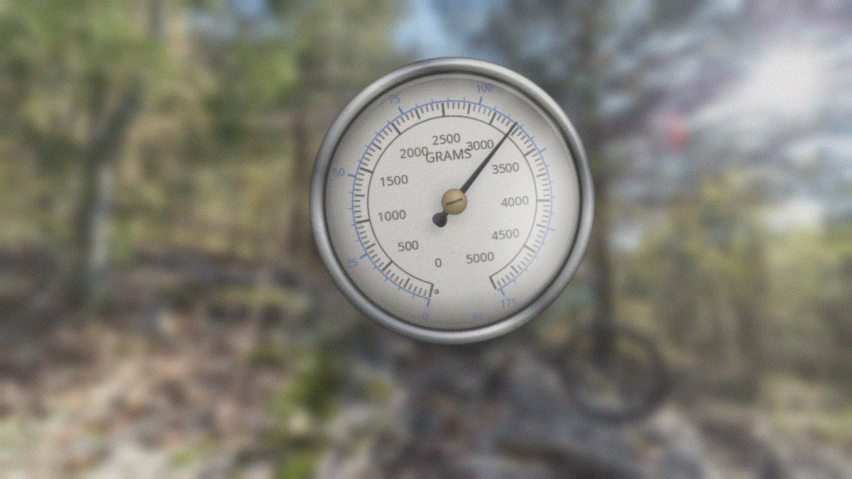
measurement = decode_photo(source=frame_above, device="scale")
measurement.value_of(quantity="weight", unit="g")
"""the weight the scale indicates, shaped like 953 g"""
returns 3200 g
